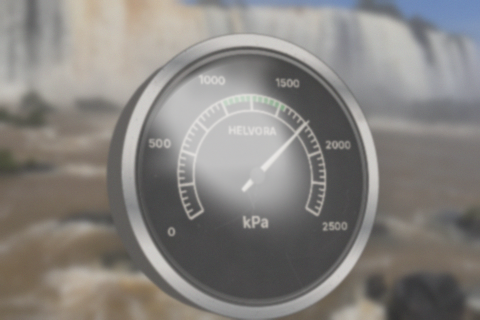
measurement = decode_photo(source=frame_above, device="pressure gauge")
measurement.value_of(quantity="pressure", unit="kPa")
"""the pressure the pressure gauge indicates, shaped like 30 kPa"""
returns 1750 kPa
